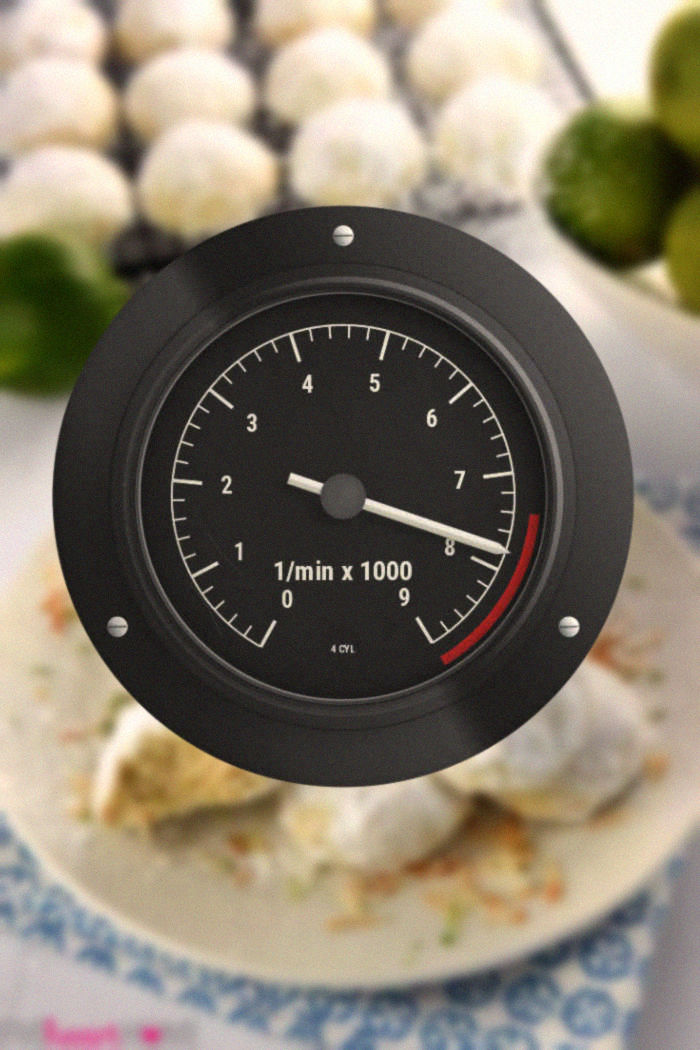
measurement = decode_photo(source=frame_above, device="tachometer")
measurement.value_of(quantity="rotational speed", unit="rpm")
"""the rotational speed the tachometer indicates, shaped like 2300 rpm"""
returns 7800 rpm
